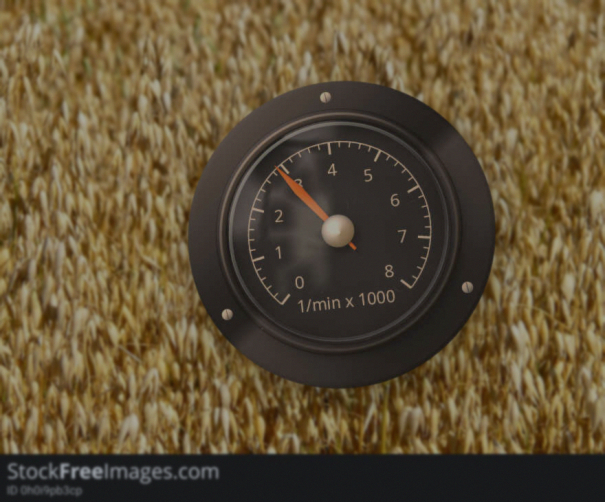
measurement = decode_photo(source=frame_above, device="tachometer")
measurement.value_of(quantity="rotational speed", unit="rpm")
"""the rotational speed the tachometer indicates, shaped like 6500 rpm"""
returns 2900 rpm
